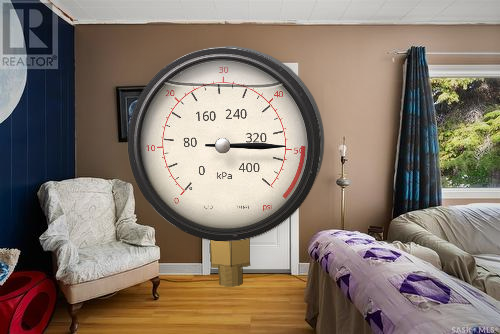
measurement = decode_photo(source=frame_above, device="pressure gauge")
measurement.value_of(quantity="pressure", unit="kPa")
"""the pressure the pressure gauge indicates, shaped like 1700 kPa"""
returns 340 kPa
